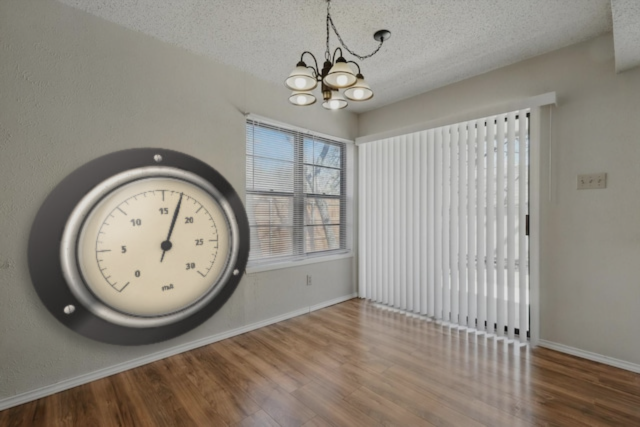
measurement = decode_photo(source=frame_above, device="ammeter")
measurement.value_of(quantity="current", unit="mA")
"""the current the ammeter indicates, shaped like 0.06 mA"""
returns 17 mA
